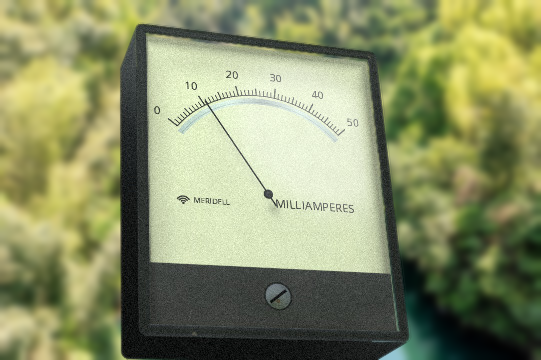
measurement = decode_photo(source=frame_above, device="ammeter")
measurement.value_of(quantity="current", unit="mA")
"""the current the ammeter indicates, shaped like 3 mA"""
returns 10 mA
